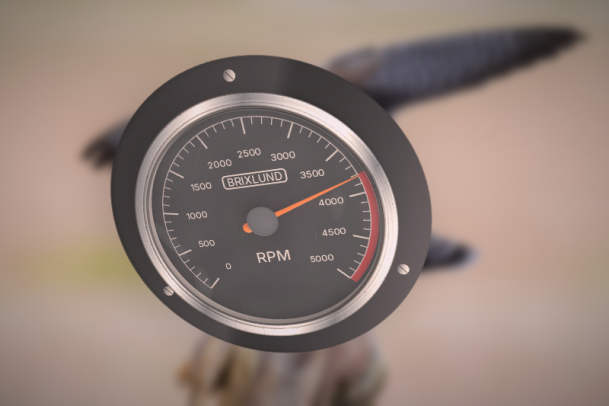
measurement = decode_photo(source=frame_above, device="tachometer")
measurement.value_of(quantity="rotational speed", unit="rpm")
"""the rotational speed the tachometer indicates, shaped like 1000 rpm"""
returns 3800 rpm
